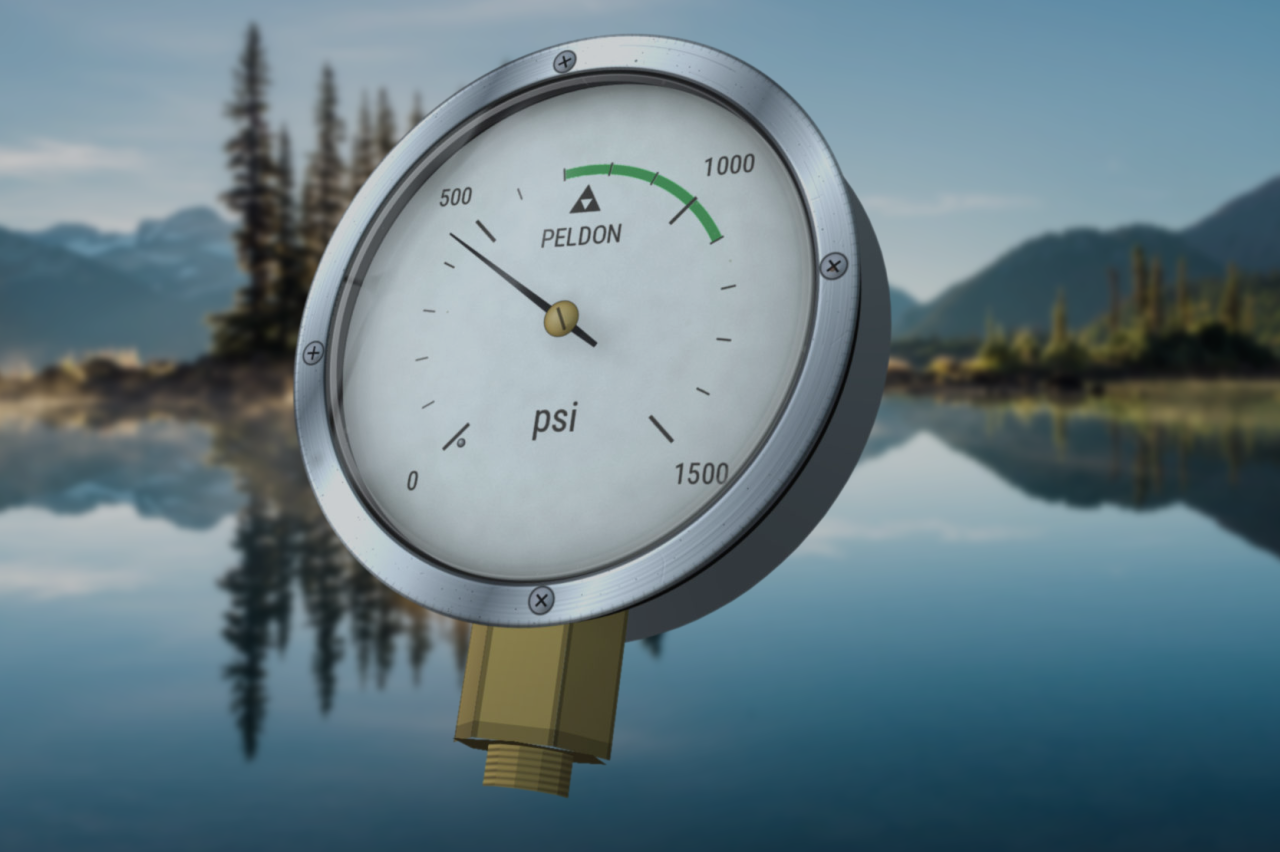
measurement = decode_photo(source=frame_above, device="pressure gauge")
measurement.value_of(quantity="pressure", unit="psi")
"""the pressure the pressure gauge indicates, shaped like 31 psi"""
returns 450 psi
